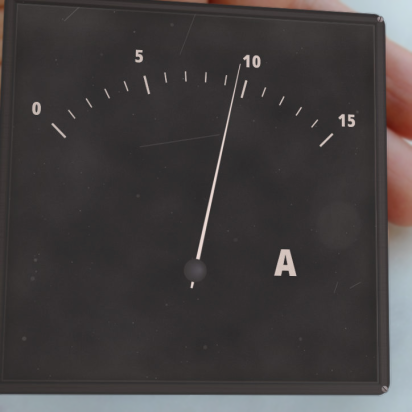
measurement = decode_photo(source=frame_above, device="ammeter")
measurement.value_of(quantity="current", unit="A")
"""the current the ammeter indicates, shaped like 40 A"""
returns 9.5 A
